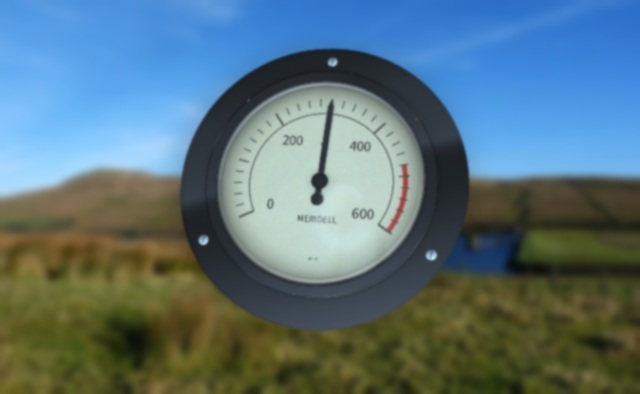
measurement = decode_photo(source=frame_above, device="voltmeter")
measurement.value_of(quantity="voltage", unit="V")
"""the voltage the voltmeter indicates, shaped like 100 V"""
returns 300 V
